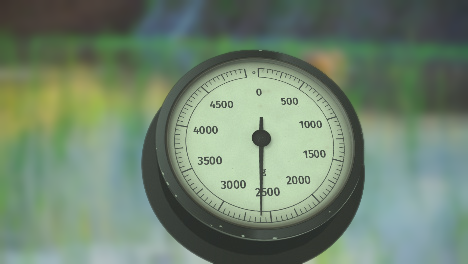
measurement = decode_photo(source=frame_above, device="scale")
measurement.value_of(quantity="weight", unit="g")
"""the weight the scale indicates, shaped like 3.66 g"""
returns 2600 g
